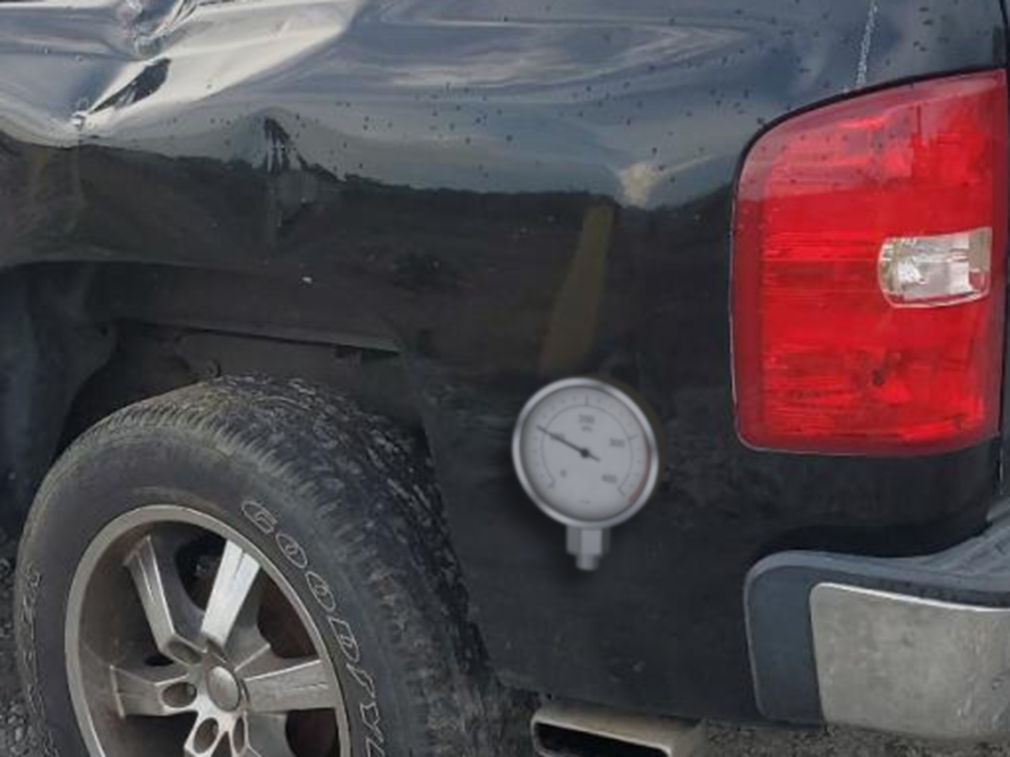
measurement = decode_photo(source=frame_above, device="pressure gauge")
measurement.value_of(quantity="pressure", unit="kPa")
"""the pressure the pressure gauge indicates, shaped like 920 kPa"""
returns 100 kPa
